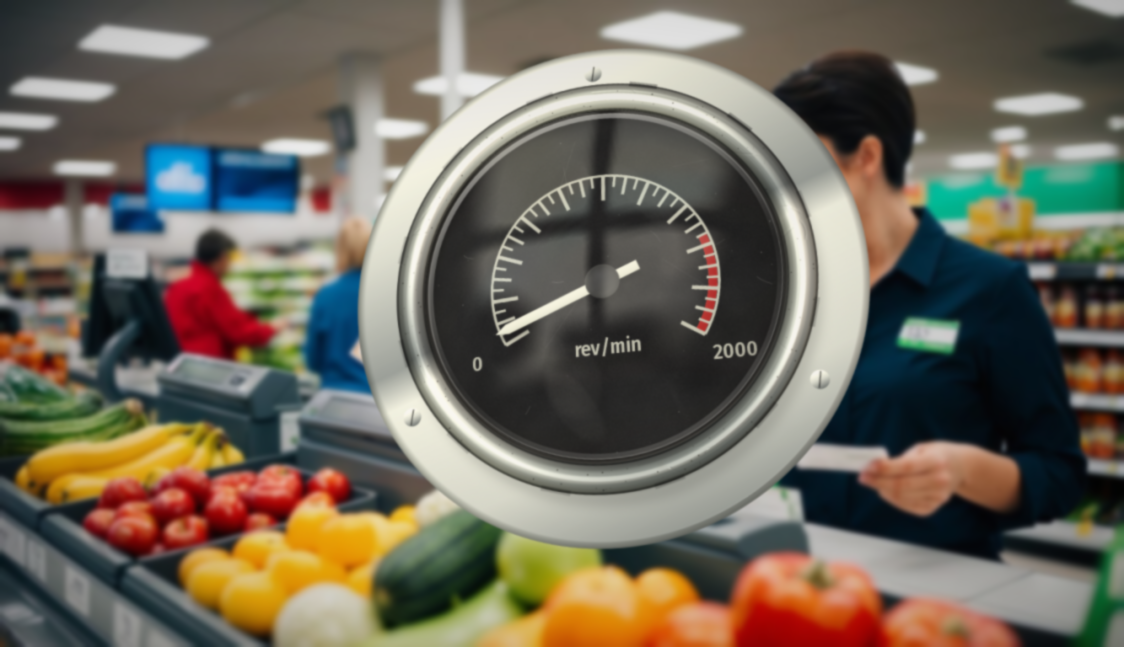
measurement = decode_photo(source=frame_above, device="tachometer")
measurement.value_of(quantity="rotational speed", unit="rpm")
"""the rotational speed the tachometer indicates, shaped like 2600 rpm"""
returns 50 rpm
